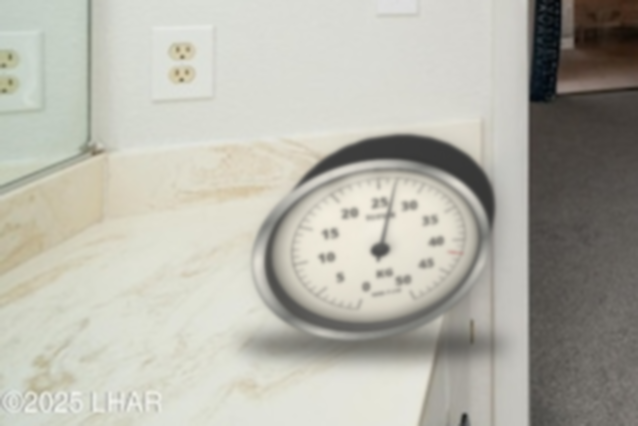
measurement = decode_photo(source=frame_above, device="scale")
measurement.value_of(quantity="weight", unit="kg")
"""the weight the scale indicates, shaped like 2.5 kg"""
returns 27 kg
